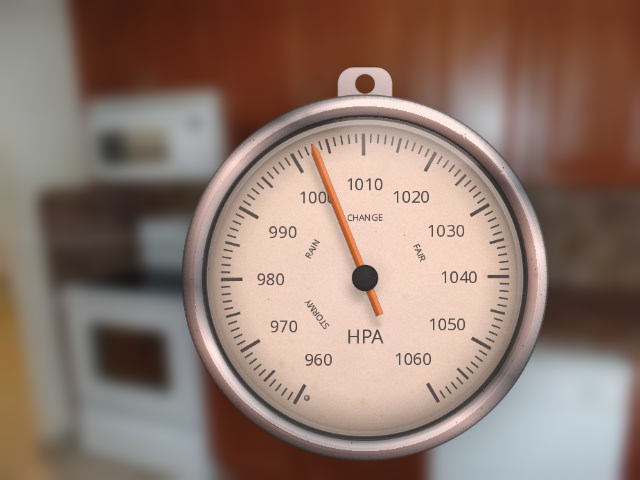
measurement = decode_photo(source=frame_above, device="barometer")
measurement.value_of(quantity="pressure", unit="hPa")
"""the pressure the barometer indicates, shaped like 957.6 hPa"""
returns 1003 hPa
